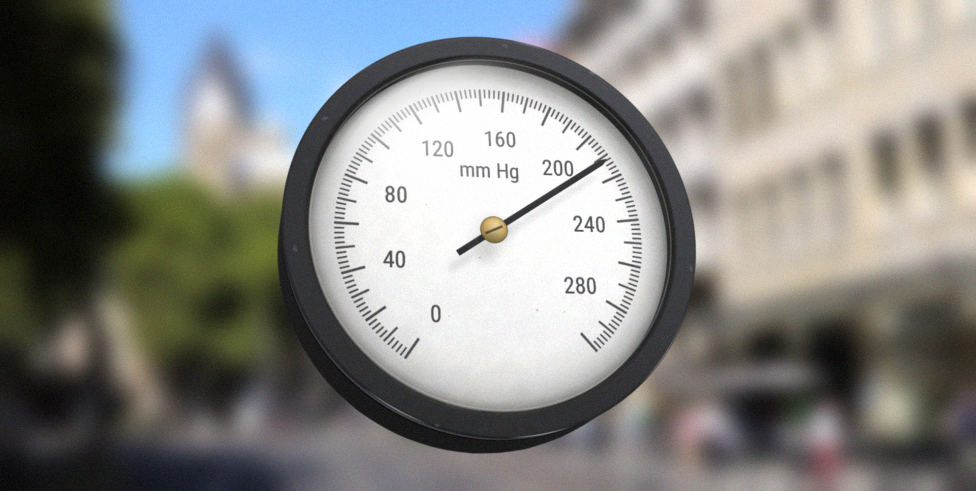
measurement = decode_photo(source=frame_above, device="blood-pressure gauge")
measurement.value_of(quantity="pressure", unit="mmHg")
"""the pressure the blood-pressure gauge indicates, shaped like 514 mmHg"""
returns 212 mmHg
